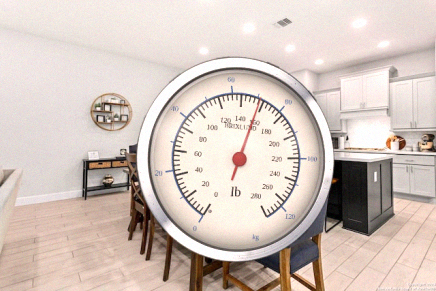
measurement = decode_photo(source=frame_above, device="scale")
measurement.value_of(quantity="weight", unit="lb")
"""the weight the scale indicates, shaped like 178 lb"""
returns 156 lb
